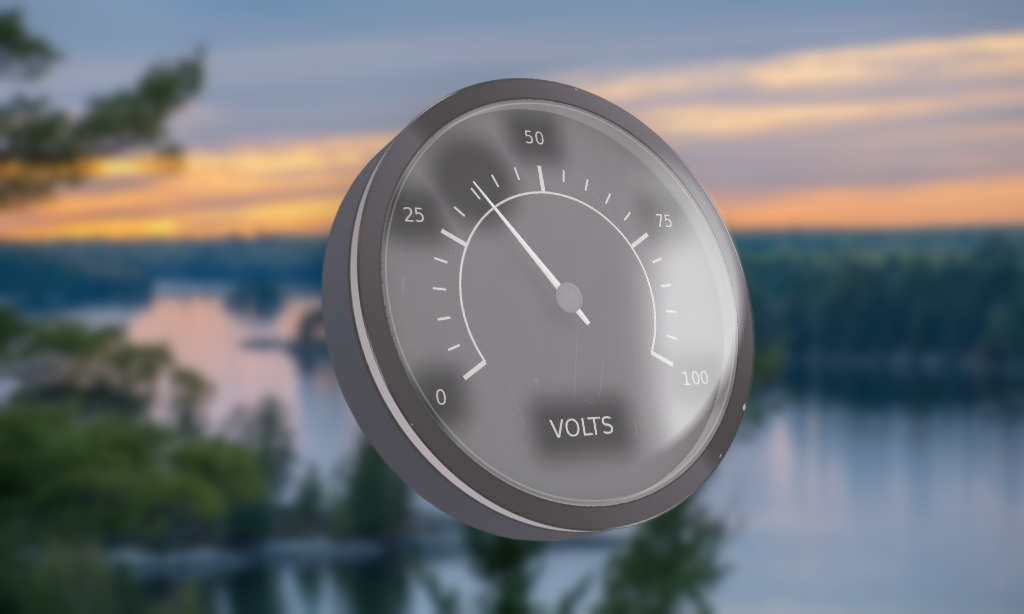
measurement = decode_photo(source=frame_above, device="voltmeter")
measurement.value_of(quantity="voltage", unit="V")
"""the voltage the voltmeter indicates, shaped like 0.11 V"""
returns 35 V
